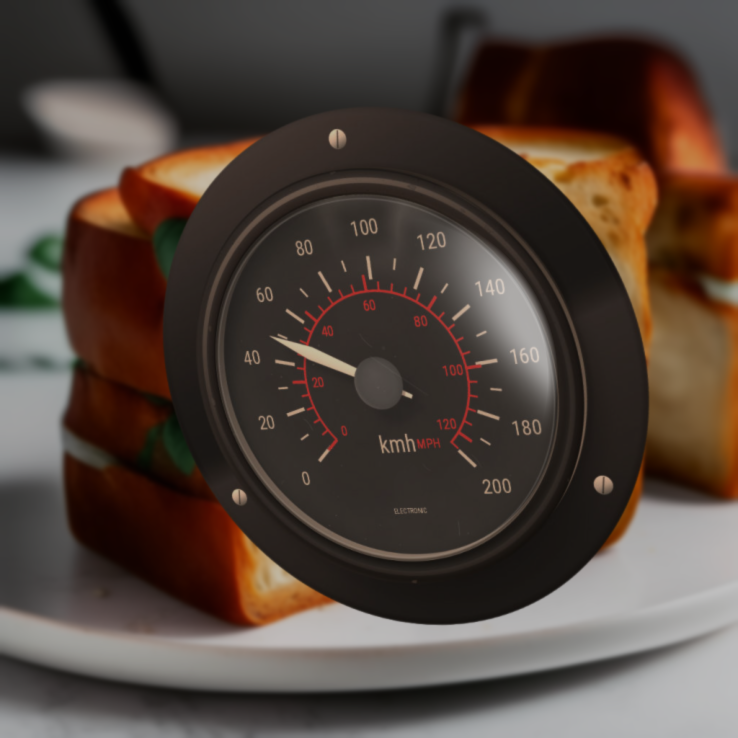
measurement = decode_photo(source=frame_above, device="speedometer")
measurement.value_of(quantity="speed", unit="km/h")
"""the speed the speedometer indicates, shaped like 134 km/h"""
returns 50 km/h
